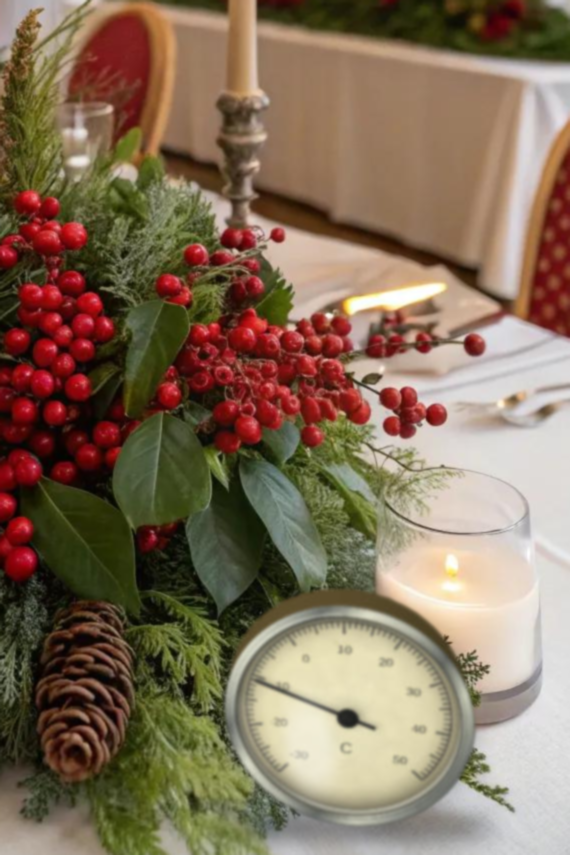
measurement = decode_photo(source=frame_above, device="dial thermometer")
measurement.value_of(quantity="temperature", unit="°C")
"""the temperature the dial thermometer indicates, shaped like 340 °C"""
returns -10 °C
